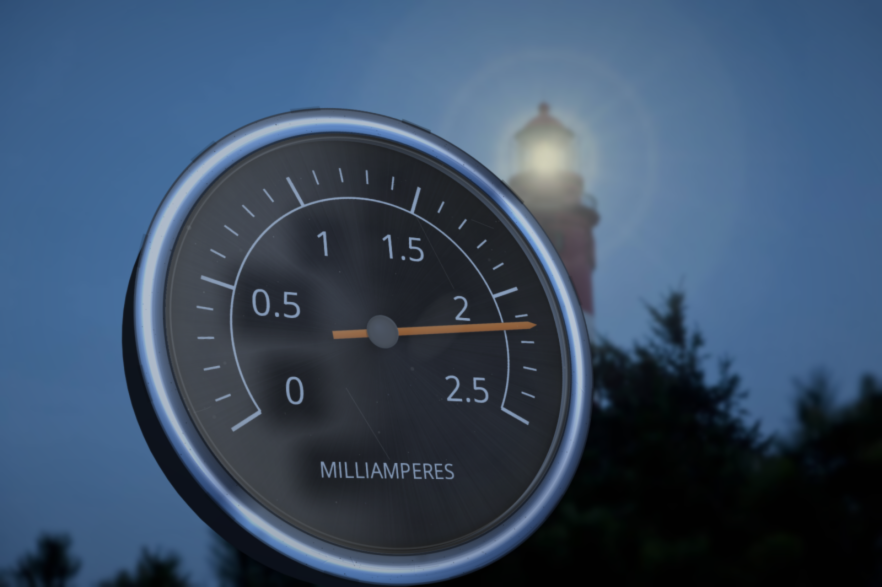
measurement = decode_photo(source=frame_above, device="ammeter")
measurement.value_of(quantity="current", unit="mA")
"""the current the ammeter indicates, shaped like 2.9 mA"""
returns 2.15 mA
